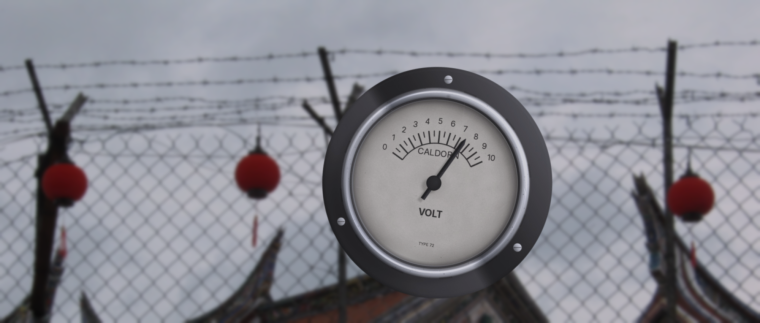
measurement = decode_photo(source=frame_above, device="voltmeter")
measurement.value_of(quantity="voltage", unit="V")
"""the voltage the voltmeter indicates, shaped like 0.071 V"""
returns 7.5 V
